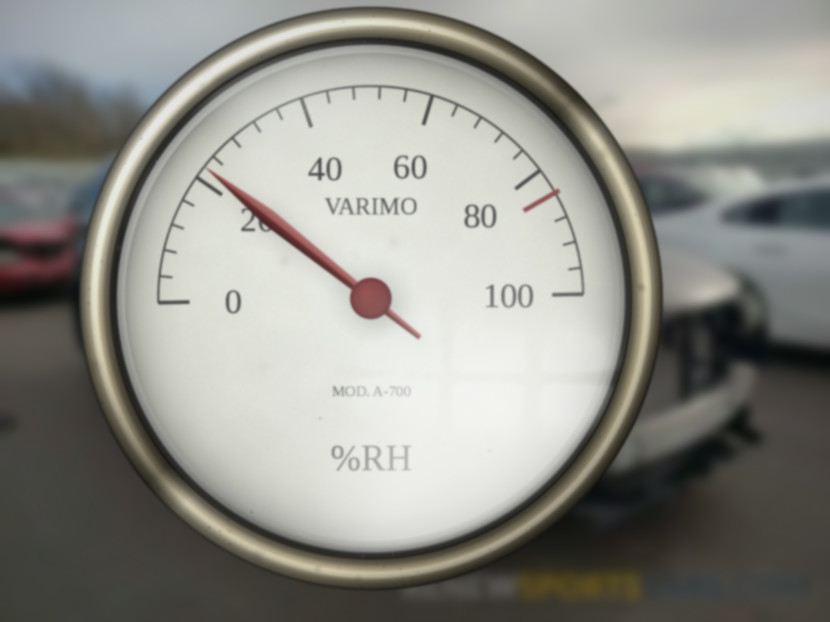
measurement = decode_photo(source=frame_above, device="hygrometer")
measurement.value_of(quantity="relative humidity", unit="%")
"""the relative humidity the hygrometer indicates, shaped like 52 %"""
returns 22 %
